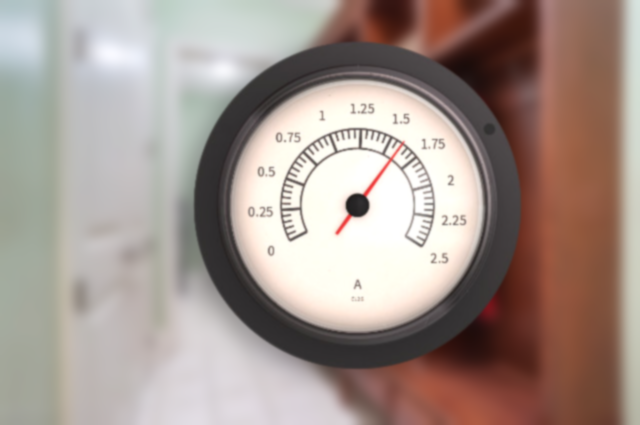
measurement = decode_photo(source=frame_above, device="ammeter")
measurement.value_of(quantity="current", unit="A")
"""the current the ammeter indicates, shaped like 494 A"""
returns 1.6 A
